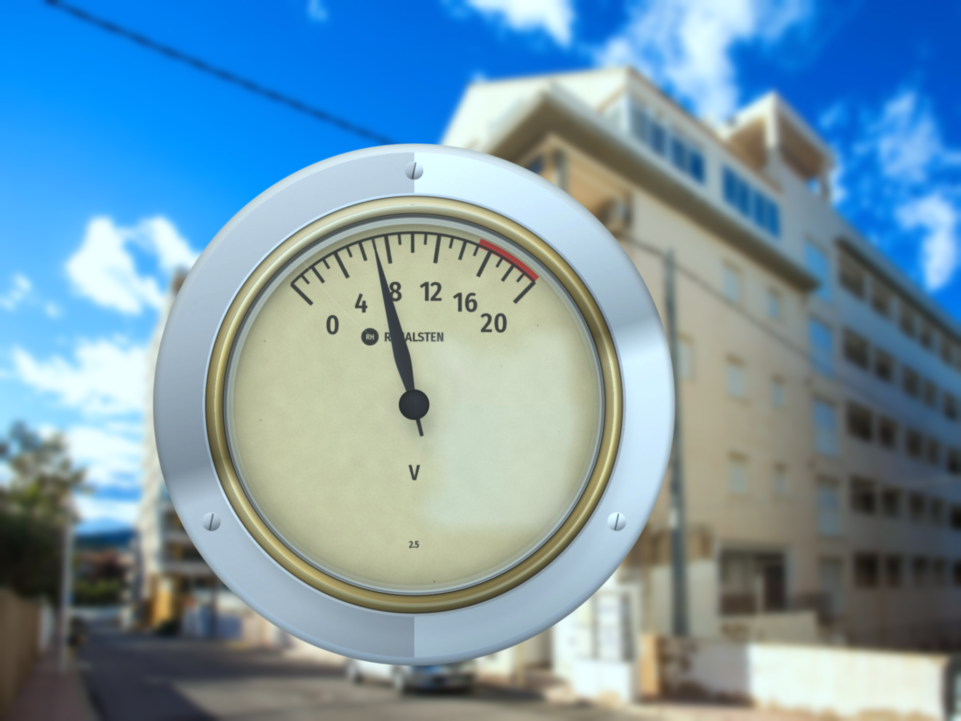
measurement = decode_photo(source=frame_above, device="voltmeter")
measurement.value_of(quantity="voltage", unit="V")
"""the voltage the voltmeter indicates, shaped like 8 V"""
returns 7 V
